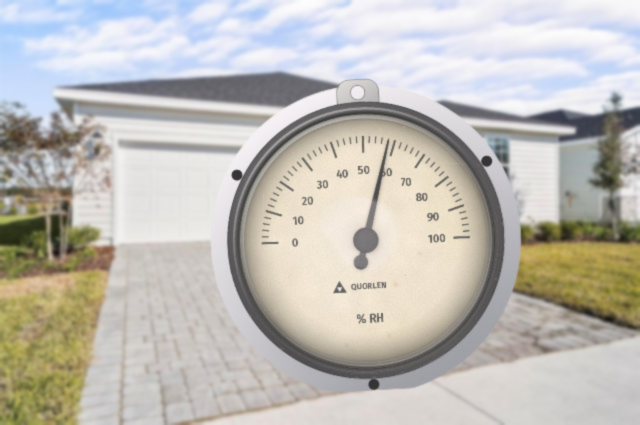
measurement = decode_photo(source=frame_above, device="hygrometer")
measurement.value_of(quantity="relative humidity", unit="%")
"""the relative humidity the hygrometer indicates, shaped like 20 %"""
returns 58 %
